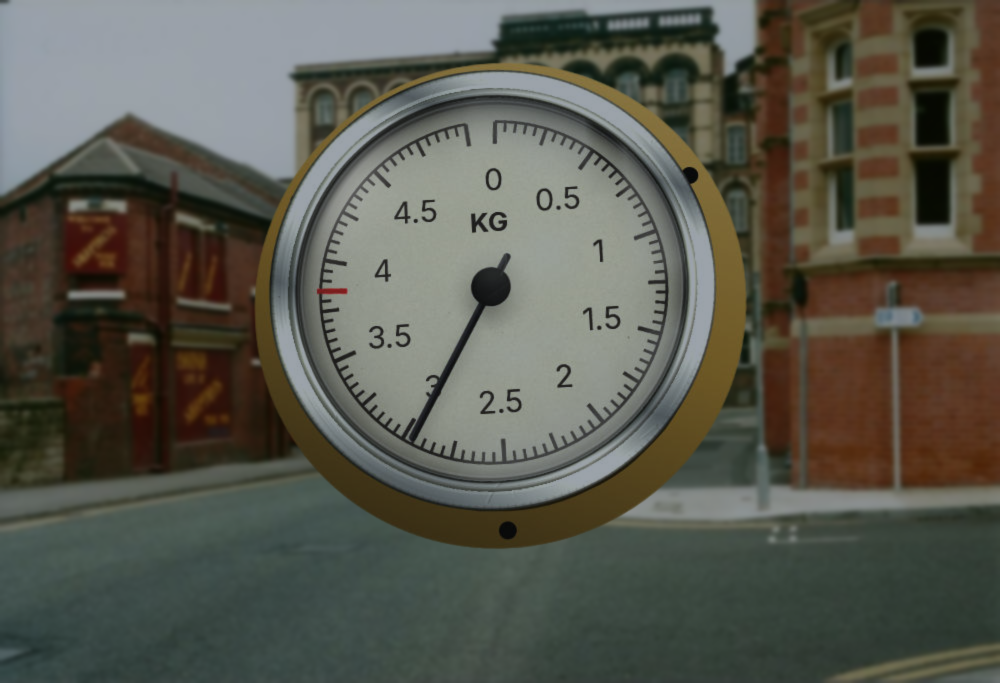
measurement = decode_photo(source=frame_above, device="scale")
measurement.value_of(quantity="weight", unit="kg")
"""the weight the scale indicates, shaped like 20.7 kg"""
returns 2.95 kg
